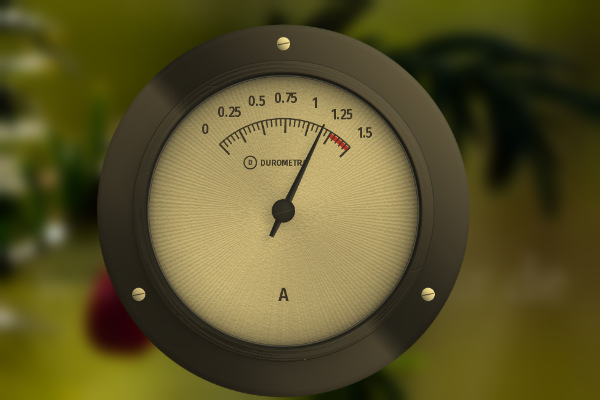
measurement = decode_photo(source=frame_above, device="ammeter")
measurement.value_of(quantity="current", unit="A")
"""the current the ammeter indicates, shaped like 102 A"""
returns 1.15 A
